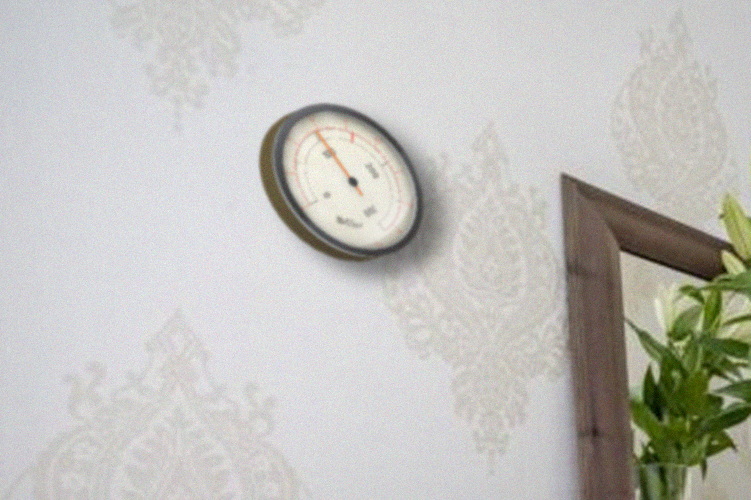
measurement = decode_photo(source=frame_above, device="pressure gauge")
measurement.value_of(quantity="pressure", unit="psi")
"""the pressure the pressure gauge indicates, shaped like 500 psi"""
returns 100 psi
